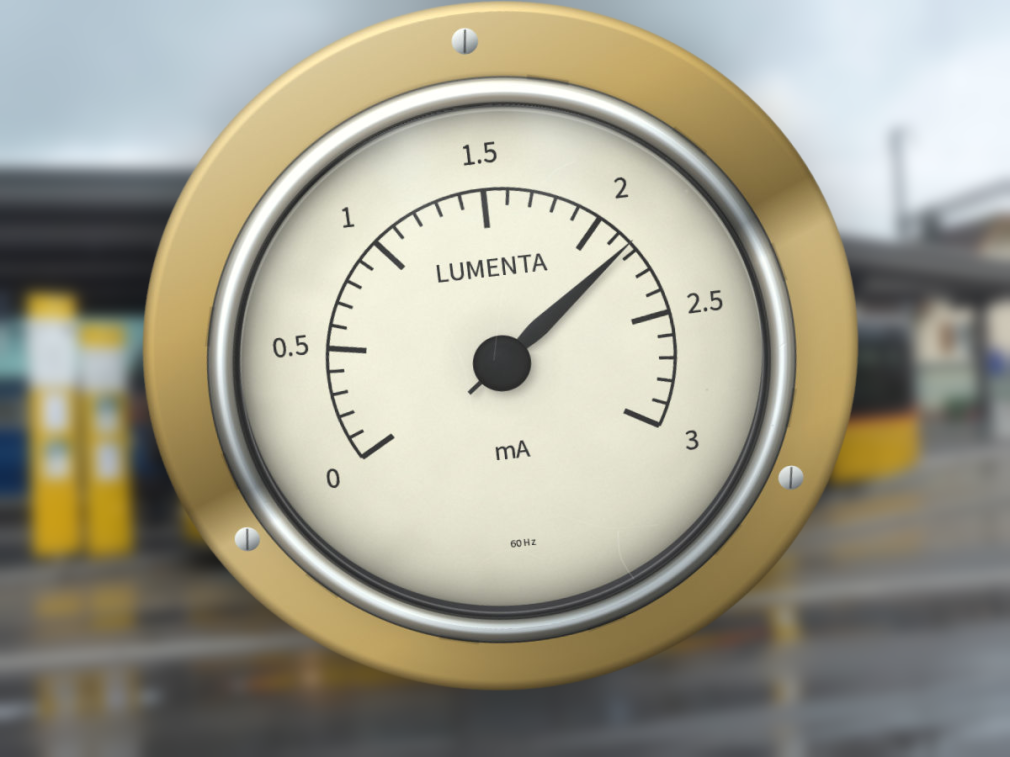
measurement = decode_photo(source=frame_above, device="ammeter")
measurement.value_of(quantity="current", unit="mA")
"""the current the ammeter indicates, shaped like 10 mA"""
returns 2.15 mA
